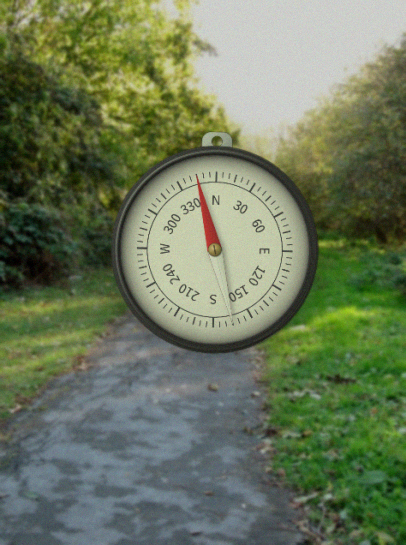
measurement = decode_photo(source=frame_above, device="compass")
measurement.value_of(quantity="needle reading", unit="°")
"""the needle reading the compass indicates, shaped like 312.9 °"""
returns 345 °
